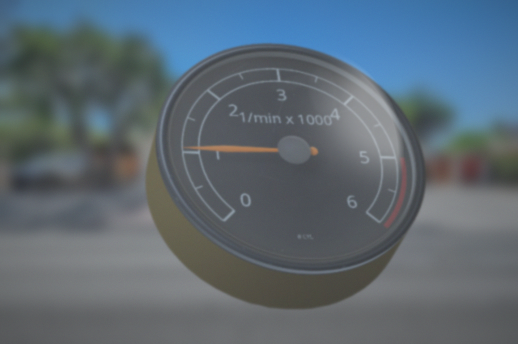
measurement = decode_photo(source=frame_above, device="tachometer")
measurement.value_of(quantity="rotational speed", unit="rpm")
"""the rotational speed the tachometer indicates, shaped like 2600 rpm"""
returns 1000 rpm
